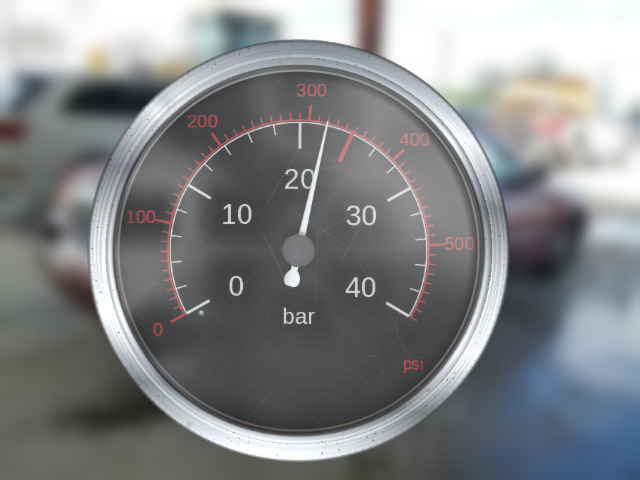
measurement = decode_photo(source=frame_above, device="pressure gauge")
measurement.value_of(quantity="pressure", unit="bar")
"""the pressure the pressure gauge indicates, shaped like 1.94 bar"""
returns 22 bar
